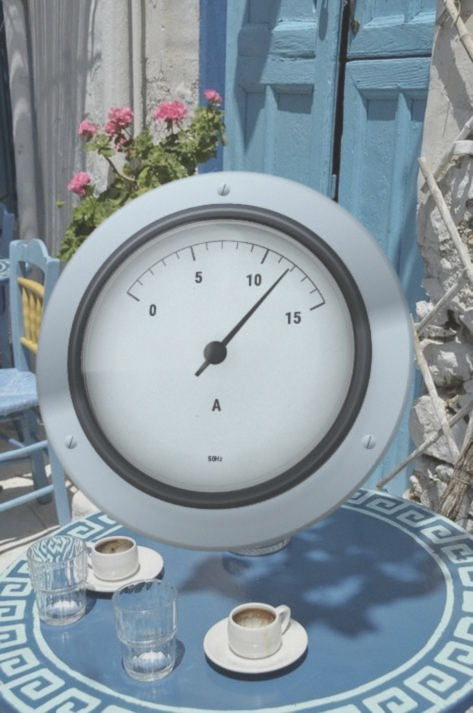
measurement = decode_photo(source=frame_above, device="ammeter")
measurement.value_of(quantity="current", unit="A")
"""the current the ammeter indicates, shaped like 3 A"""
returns 12 A
